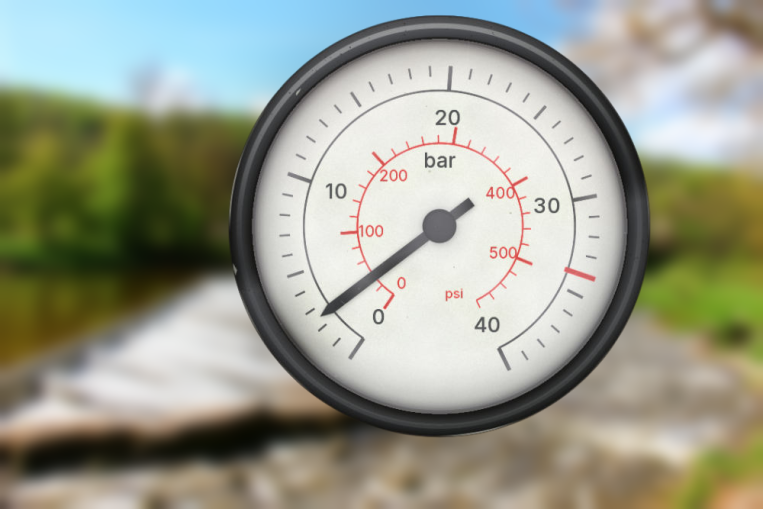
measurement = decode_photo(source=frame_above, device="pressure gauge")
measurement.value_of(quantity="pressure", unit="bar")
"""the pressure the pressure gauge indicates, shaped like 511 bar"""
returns 2.5 bar
